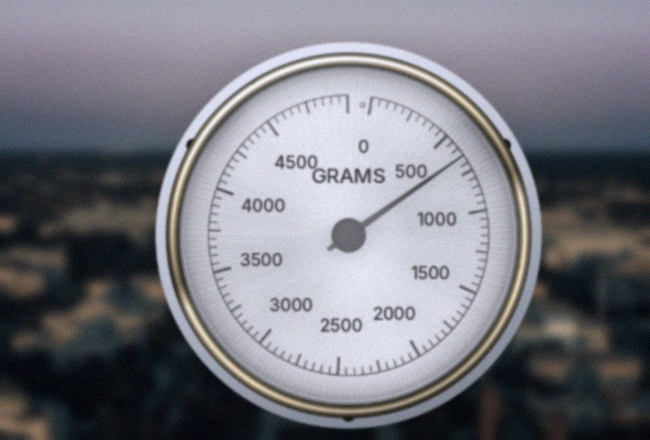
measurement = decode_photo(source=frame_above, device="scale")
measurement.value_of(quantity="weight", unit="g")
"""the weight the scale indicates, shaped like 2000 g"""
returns 650 g
